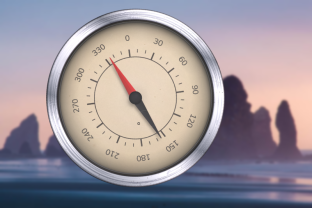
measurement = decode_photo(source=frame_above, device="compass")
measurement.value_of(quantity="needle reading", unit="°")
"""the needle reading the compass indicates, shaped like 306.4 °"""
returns 335 °
